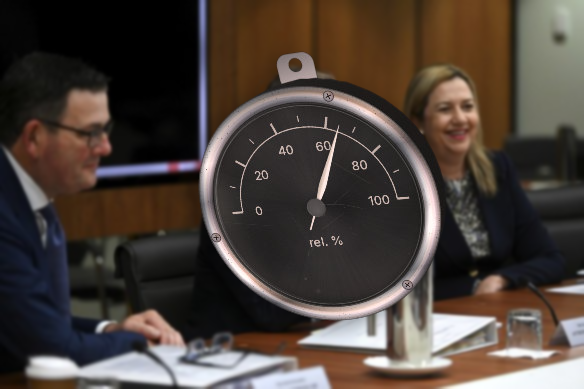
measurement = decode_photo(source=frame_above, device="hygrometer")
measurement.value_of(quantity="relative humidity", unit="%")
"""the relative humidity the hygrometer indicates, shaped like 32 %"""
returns 65 %
